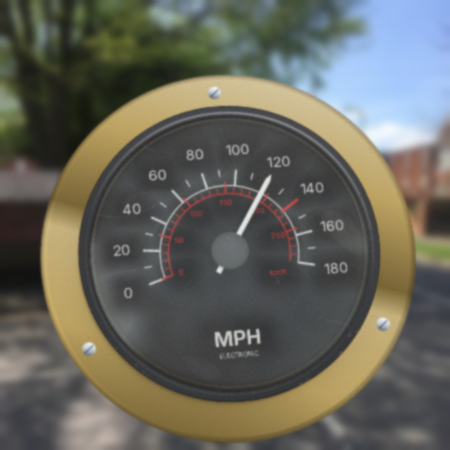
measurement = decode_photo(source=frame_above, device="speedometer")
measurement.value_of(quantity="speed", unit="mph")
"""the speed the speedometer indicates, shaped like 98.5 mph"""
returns 120 mph
